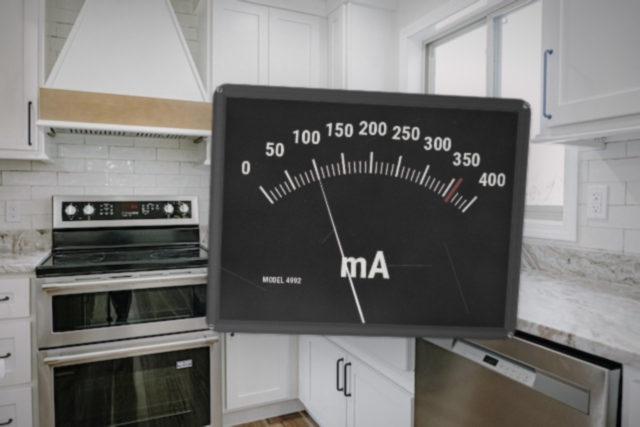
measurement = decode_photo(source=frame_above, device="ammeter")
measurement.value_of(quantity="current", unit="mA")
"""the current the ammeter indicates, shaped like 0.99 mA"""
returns 100 mA
